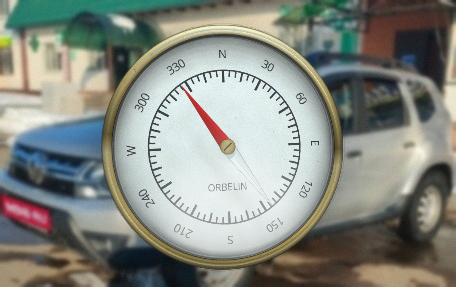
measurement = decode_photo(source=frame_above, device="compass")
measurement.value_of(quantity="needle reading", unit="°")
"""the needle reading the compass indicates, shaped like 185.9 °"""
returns 325 °
